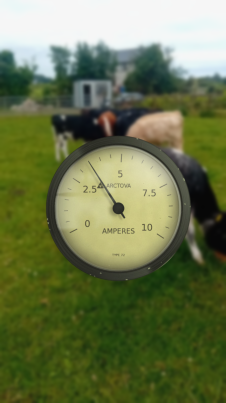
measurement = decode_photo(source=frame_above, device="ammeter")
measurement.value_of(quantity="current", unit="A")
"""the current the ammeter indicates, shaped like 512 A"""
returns 3.5 A
